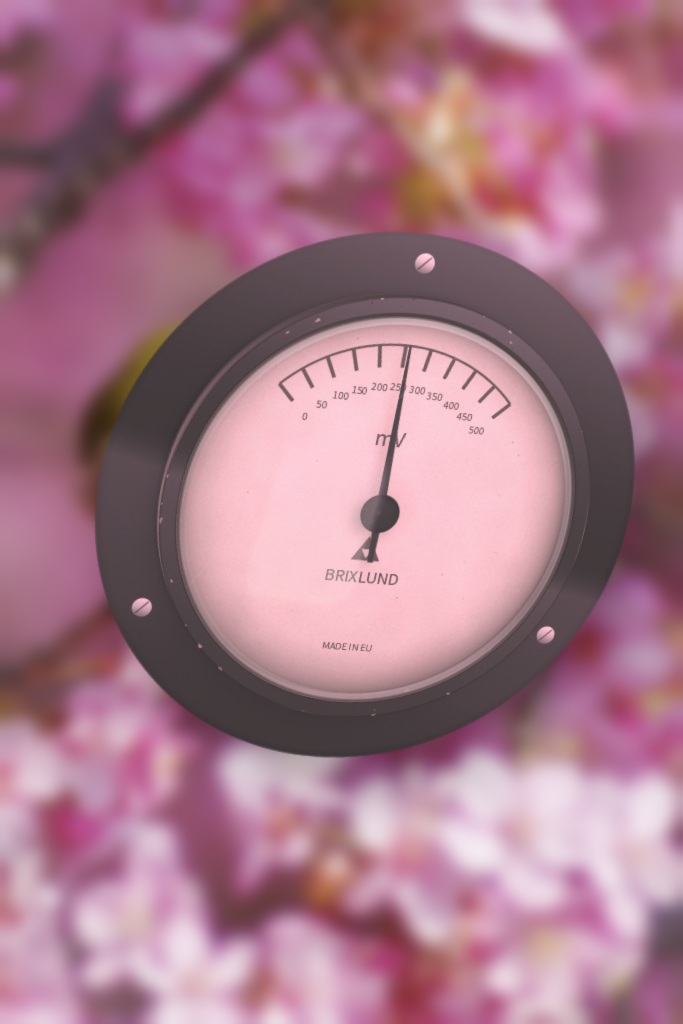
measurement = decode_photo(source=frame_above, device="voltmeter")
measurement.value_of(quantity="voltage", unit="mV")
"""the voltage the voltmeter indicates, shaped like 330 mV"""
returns 250 mV
